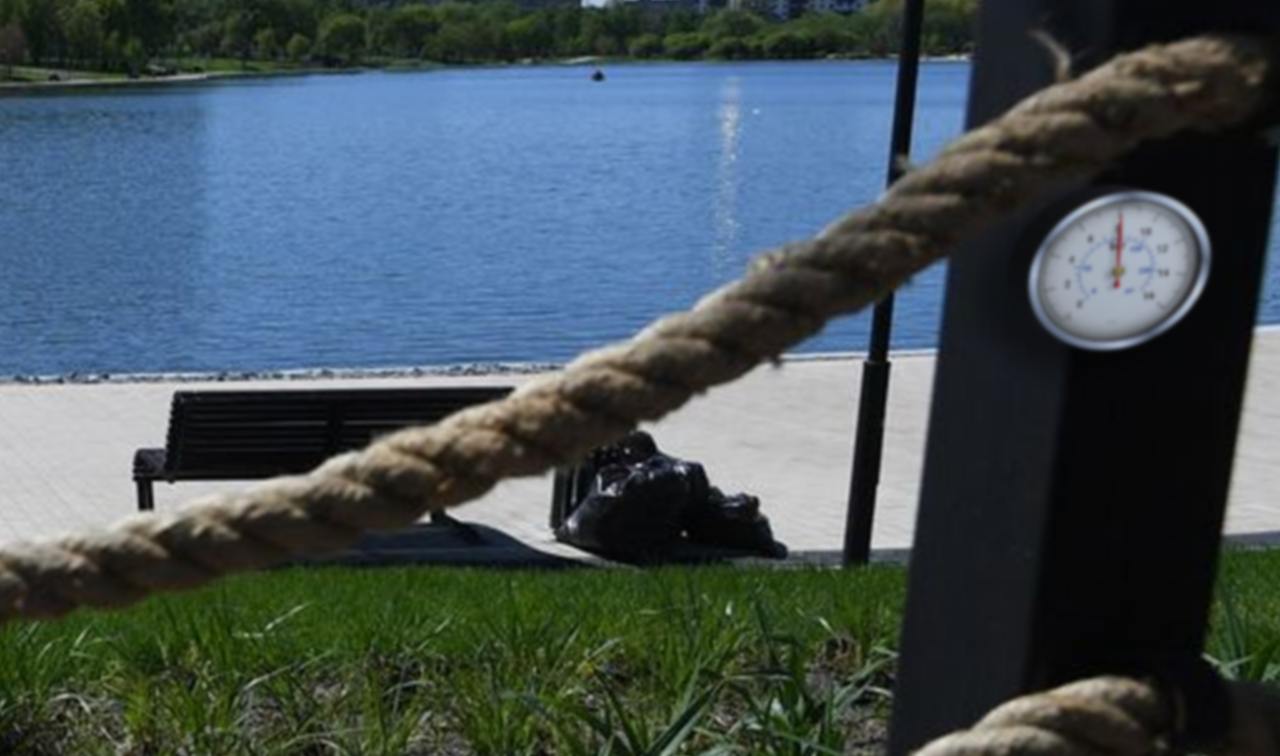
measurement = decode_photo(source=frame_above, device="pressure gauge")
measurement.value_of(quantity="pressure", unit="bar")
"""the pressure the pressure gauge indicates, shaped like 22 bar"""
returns 8 bar
